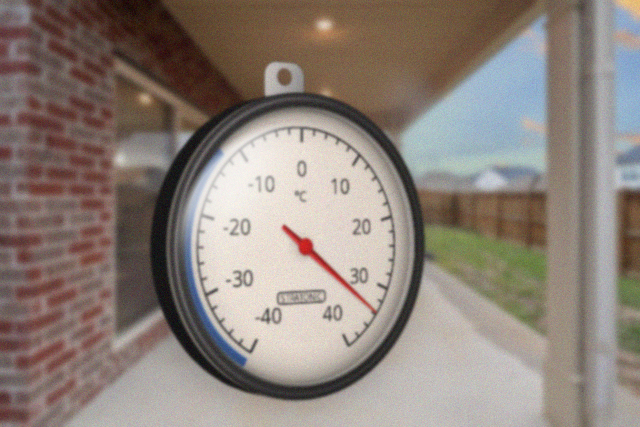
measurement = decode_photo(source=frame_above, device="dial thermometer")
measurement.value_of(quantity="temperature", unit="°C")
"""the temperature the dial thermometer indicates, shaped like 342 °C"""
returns 34 °C
